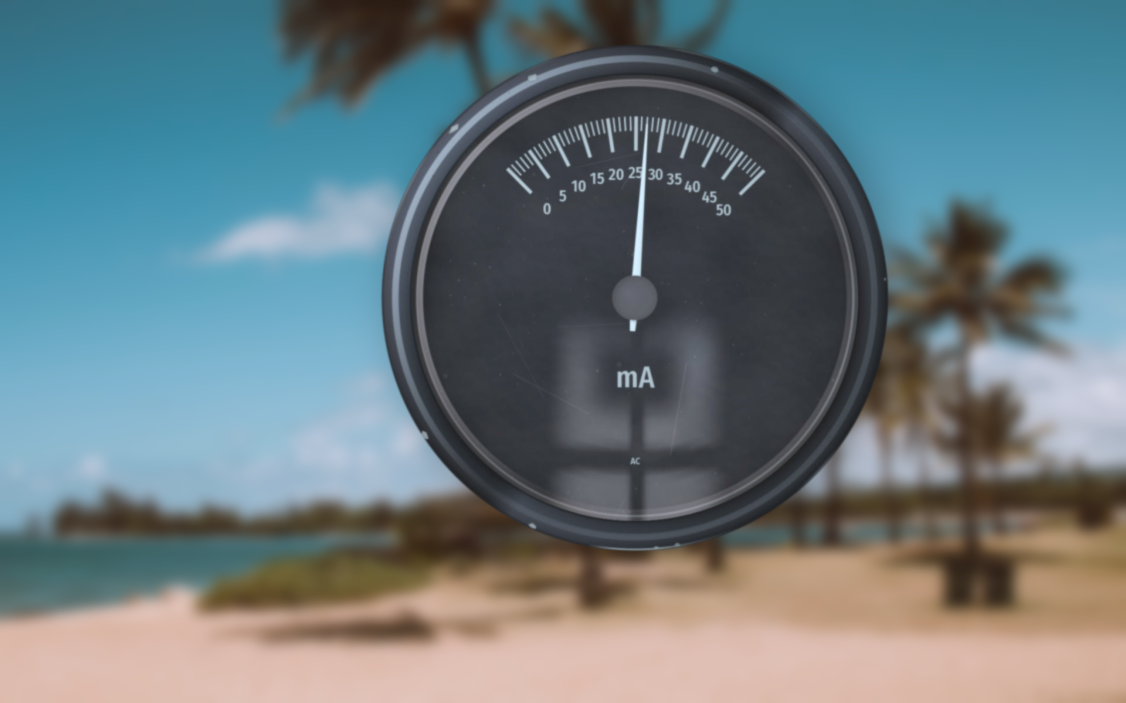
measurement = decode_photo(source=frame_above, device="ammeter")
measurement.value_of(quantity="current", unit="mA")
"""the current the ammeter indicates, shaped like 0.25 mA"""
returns 27 mA
